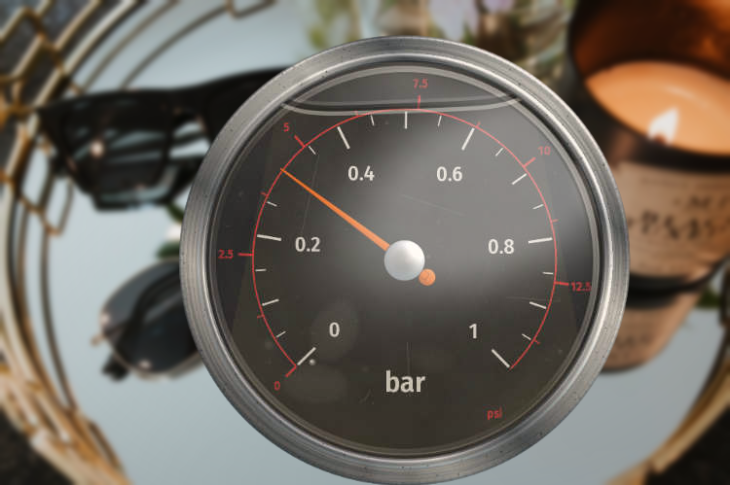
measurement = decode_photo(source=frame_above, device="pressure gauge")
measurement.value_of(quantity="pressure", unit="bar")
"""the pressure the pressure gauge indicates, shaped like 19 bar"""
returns 0.3 bar
